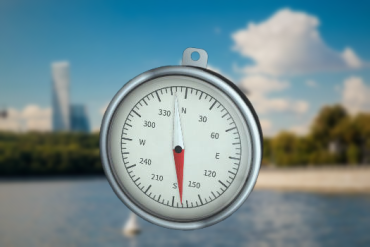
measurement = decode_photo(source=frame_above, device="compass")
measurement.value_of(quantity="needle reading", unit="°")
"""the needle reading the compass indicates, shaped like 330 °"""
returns 170 °
